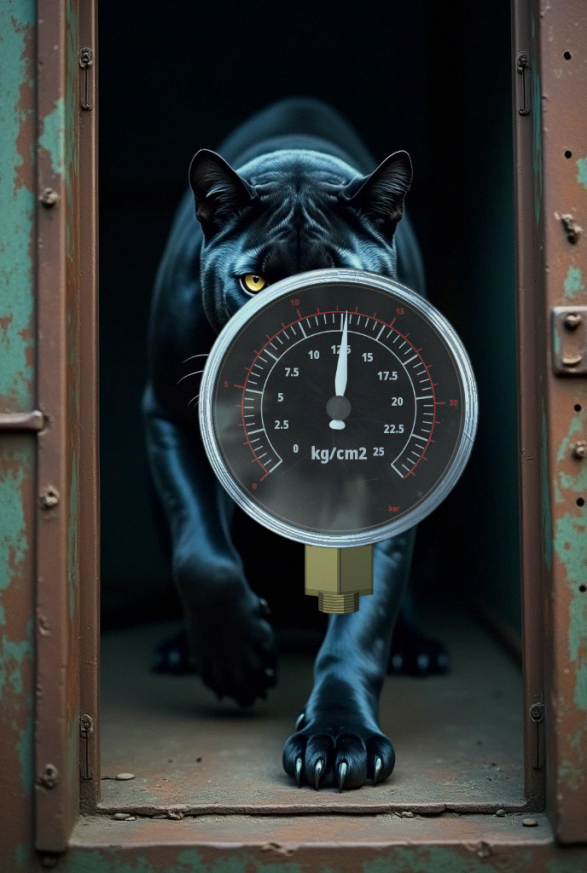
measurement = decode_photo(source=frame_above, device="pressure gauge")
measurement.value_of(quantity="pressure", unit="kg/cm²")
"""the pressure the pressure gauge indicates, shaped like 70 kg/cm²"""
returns 12.75 kg/cm²
